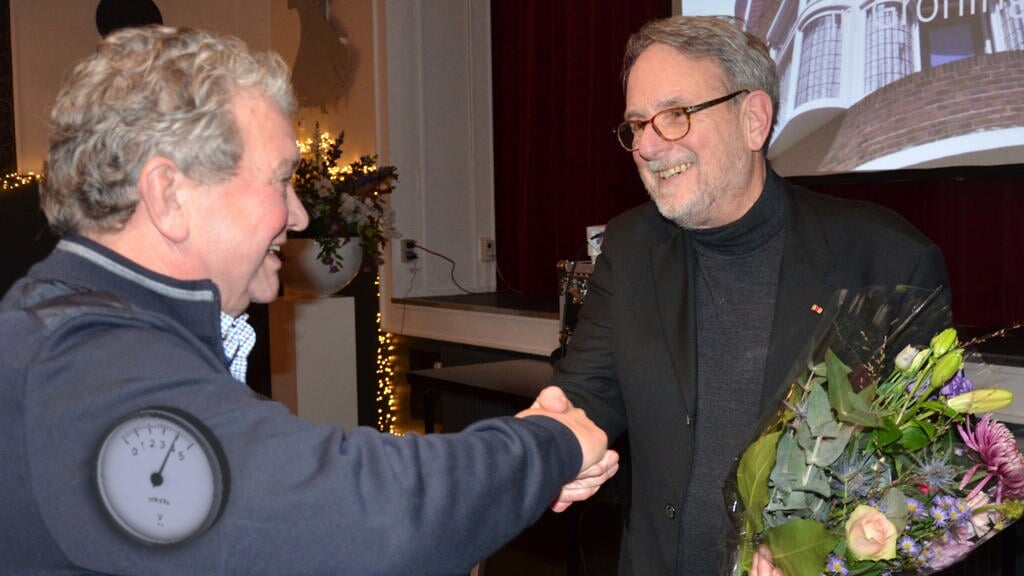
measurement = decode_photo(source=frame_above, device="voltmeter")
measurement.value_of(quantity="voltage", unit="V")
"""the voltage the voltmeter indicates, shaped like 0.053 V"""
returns 4 V
